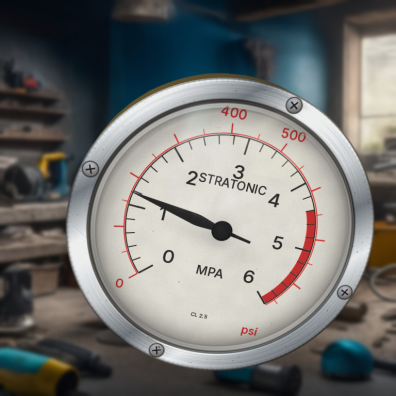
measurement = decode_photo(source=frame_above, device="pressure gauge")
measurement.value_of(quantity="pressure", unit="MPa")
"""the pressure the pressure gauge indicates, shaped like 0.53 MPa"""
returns 1.2 MPa
